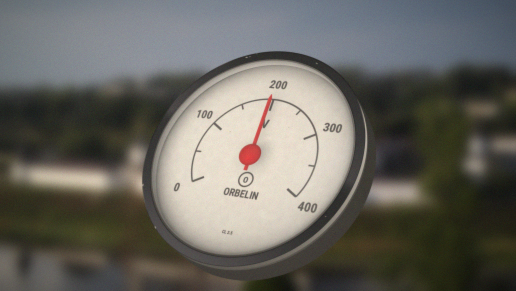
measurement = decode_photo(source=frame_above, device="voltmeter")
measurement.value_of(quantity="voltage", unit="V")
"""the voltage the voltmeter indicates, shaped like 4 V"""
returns 200 V
